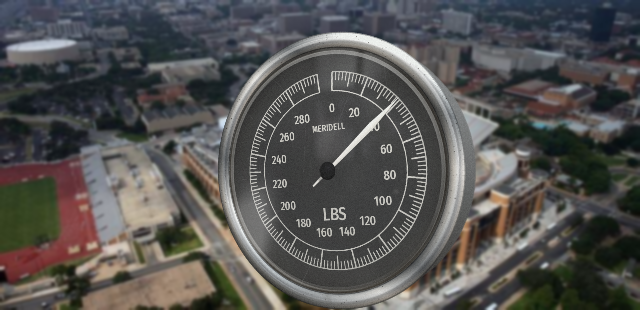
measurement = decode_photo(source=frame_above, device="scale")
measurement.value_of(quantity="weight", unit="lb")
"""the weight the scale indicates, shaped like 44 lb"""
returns 40 lb
